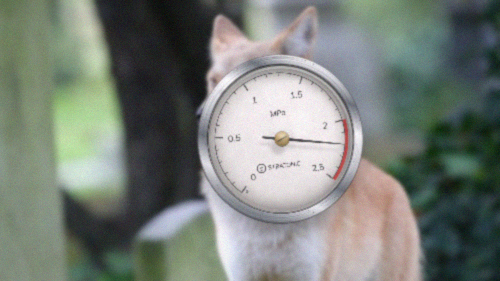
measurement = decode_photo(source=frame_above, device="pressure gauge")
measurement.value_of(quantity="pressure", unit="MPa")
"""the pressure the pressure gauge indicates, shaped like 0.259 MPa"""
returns 2.2 MPa
